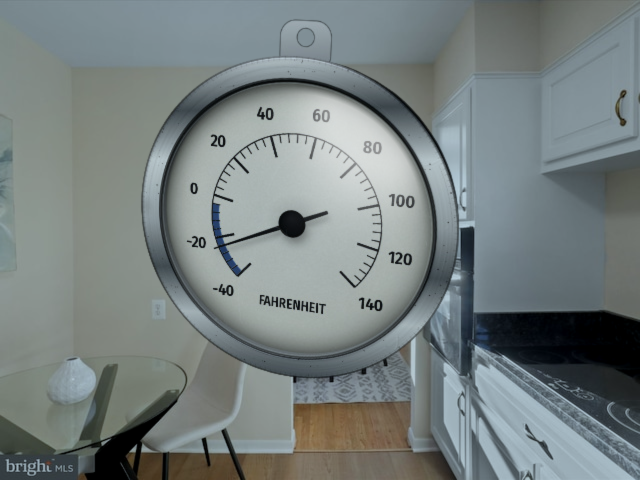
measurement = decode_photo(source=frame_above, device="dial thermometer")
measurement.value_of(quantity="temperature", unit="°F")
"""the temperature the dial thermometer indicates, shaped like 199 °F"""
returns -24 °F
